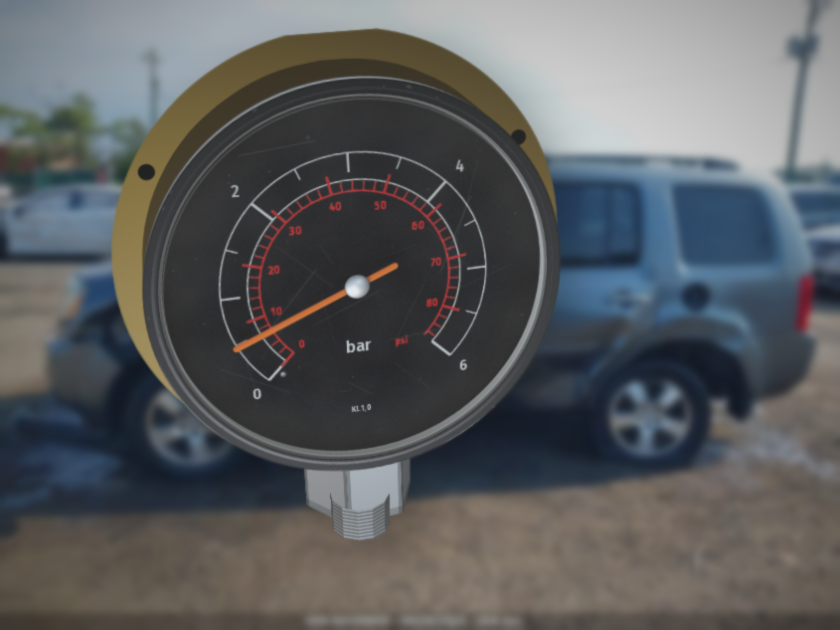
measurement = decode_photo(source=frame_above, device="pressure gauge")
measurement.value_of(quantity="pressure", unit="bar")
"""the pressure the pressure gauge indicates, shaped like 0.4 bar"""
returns 0.5 bar
